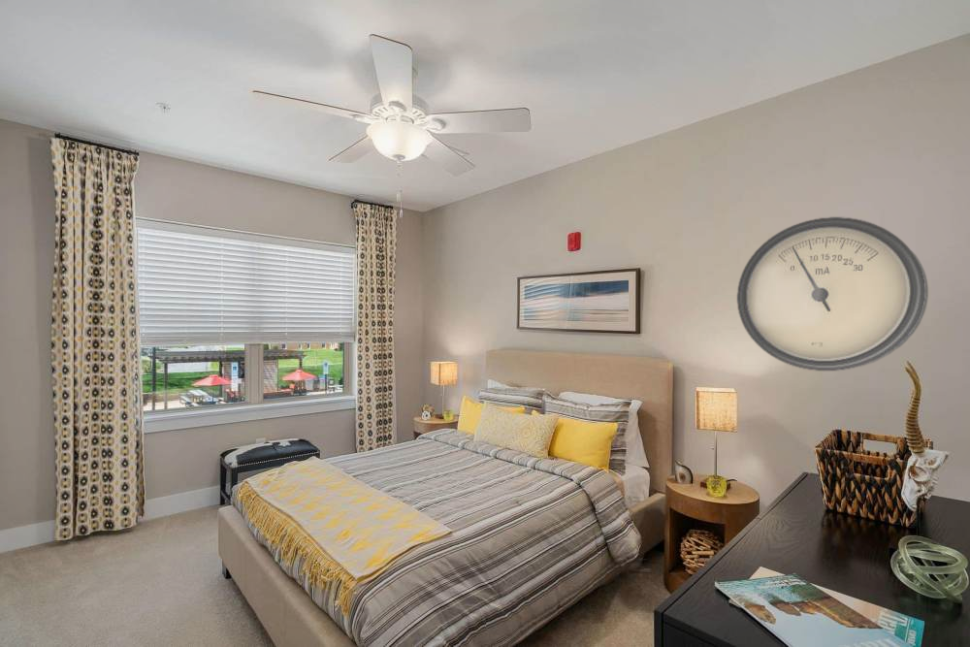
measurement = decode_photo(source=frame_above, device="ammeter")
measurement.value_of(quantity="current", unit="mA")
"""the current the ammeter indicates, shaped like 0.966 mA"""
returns 5 mA
